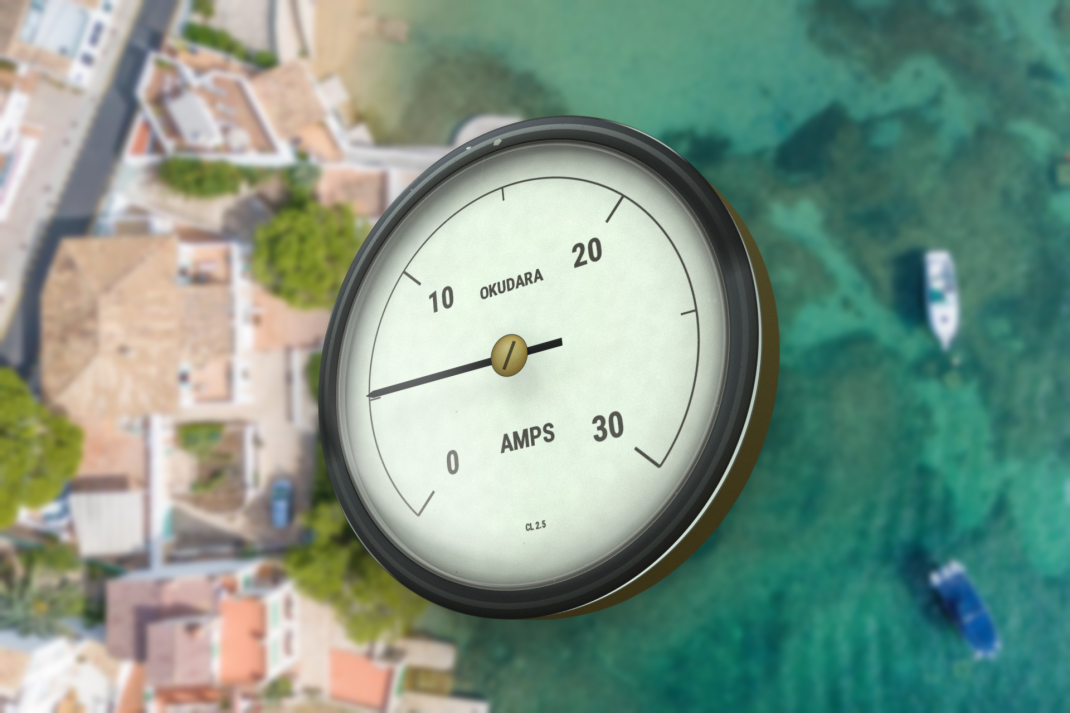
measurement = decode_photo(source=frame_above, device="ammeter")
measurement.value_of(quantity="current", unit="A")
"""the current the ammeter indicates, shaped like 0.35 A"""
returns 5 A
